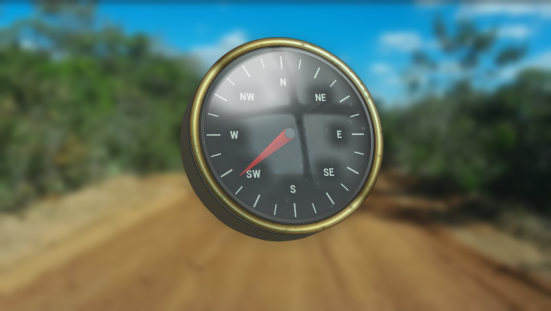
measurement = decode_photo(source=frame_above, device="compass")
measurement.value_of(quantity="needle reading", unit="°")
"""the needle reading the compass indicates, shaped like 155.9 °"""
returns 232.5 °
